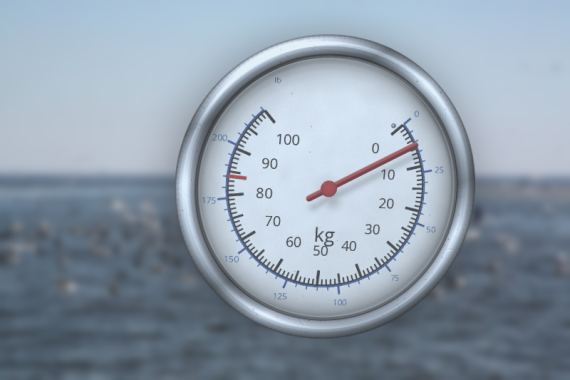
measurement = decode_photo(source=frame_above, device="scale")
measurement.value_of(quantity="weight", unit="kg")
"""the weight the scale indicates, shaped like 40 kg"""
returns 5 kg
